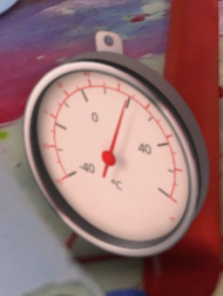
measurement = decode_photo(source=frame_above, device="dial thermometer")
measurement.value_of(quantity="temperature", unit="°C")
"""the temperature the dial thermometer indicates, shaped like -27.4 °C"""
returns 20 °C
